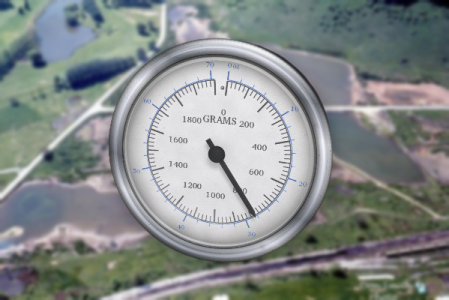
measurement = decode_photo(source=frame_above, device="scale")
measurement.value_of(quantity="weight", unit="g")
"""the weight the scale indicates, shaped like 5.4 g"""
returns 800 g
